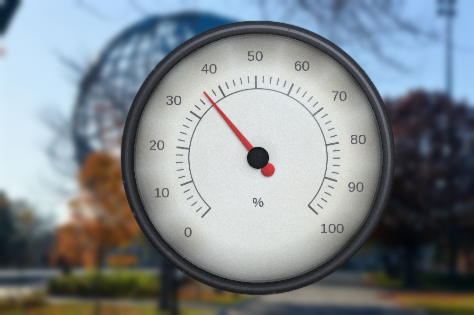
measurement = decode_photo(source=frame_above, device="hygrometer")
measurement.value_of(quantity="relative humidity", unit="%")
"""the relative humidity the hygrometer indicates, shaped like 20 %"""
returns 36 %
